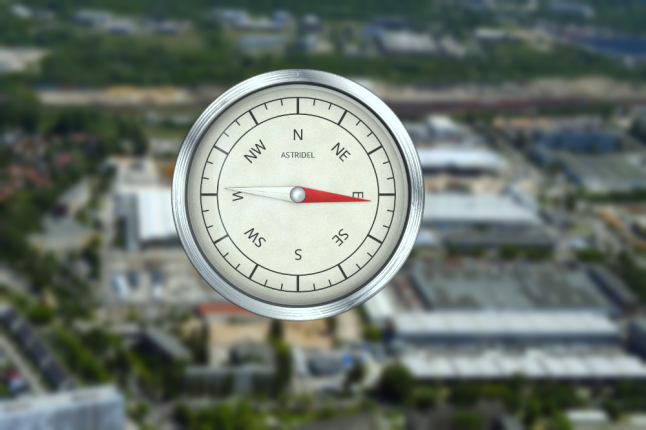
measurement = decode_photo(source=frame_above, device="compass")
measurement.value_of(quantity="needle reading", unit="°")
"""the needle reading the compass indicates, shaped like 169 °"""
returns 95 °
